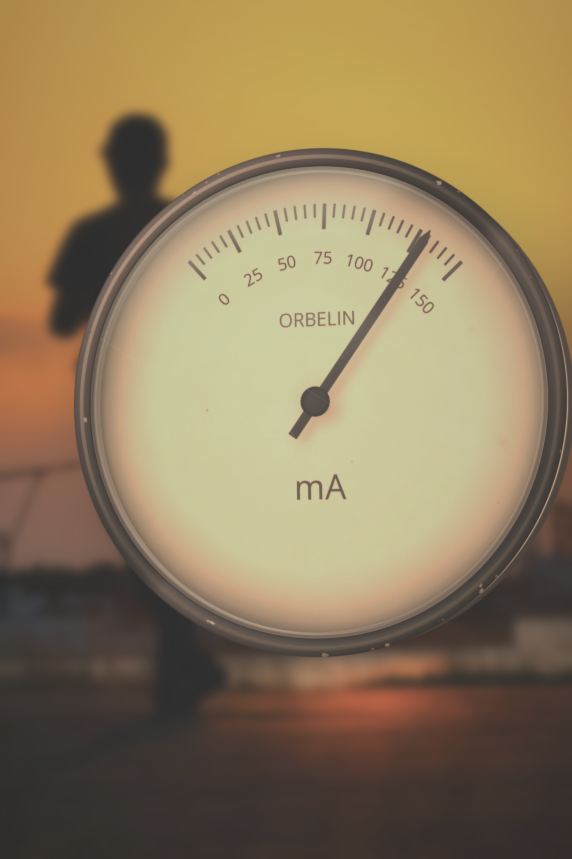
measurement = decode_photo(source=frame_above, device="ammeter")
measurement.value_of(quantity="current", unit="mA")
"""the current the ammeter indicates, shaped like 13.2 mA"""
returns 130 mA
